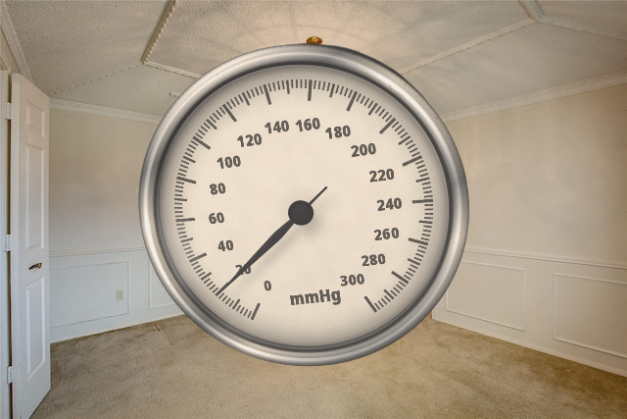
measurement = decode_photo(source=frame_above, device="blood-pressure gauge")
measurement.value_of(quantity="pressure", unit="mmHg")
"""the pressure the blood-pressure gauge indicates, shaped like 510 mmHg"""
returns 20 mmHg
